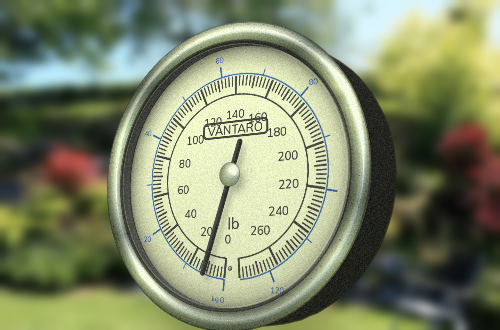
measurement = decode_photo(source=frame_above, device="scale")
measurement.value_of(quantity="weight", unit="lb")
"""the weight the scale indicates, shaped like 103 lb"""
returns 10 lb
